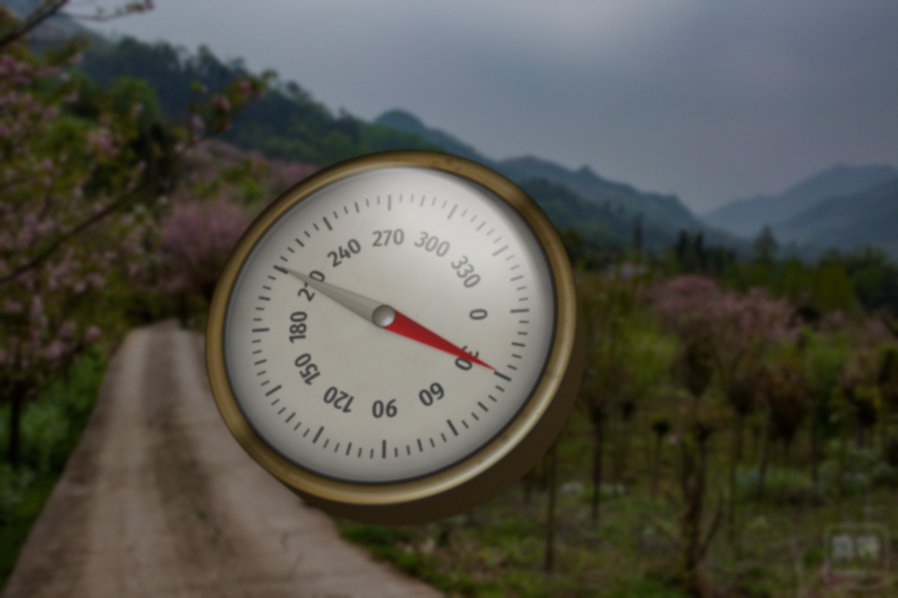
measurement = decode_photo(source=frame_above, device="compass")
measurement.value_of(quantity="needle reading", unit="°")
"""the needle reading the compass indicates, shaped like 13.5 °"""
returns 30 °
